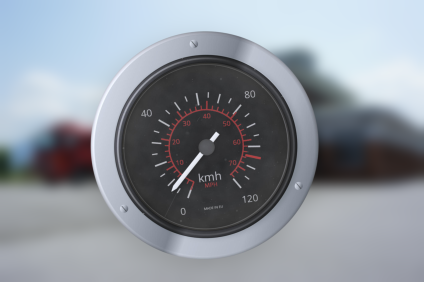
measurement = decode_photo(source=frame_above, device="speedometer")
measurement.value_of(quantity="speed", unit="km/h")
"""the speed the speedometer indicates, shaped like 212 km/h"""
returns 7.5 km/h
